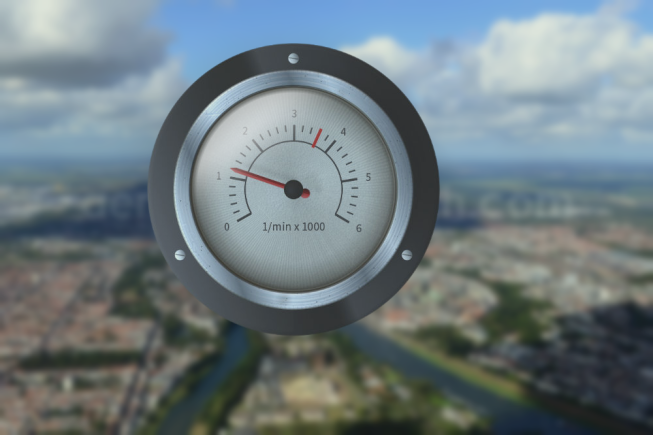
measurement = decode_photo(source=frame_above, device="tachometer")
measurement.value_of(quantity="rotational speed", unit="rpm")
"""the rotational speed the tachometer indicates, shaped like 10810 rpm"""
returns 1200 rpm
